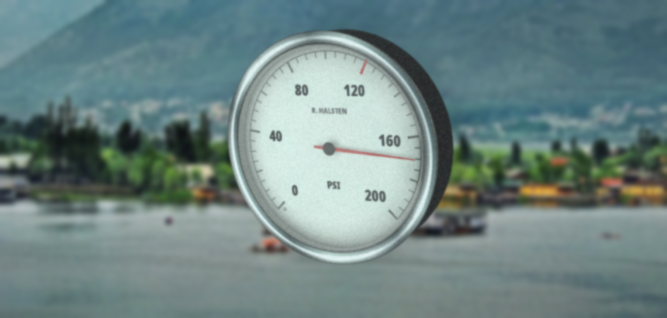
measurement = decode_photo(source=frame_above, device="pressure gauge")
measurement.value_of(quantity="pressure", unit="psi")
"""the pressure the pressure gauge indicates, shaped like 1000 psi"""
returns 170 psi
